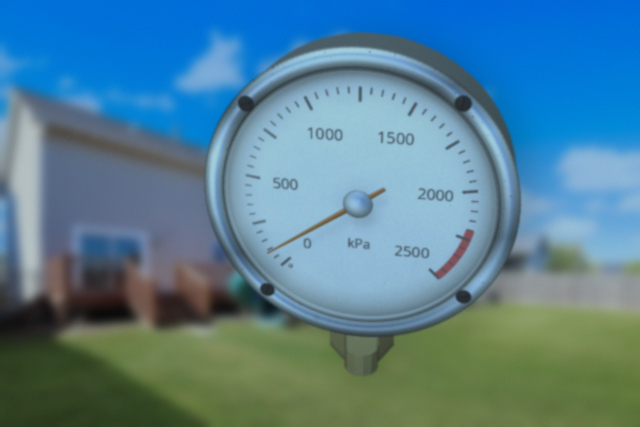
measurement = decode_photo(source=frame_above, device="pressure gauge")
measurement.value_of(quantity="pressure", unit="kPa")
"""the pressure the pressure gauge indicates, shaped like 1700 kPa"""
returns 100 kPa
